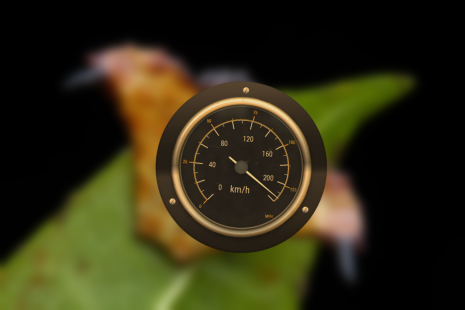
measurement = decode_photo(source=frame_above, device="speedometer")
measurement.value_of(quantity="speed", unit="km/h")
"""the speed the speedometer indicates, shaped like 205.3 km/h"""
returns 215 km/h
